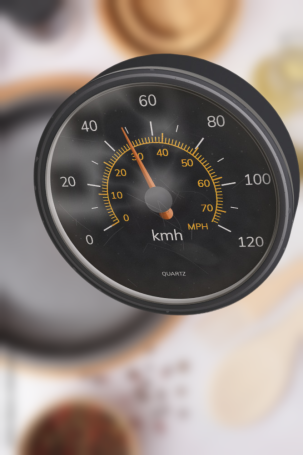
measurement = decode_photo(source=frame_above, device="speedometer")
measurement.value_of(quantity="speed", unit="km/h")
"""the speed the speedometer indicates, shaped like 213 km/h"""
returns 50 km/h
